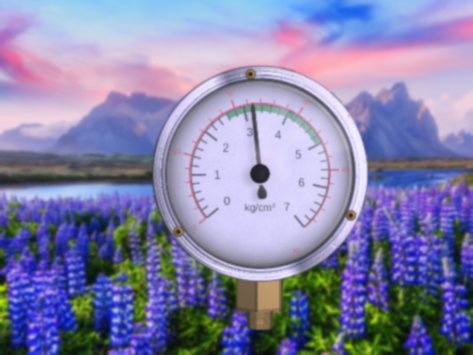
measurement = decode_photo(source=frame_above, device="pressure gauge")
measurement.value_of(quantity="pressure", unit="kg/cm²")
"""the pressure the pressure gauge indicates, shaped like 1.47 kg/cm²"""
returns 3.2 kg/cm²
